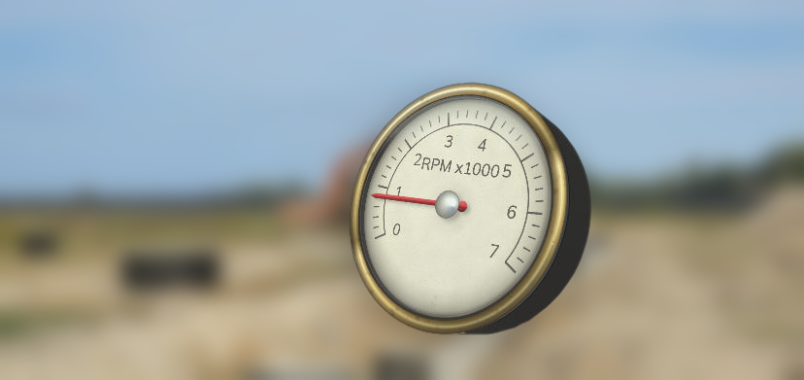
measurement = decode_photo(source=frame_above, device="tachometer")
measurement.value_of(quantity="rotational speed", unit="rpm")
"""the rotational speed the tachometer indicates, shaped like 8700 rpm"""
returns 800 rpm
